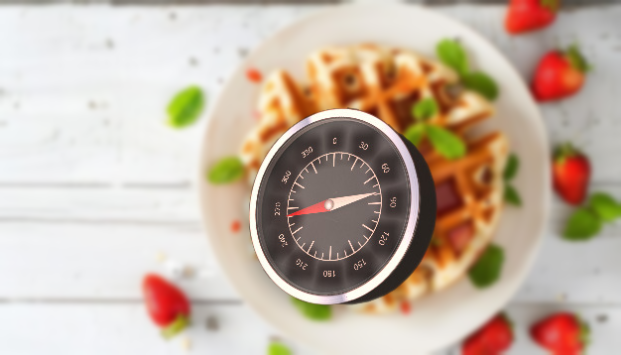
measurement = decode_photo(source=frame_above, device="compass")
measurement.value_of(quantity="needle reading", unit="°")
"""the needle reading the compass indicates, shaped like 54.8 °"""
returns 260 °
